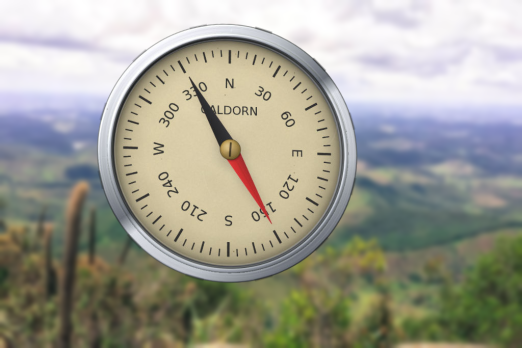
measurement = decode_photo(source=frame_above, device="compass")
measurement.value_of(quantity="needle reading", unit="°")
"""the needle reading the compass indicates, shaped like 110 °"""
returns 150 °
